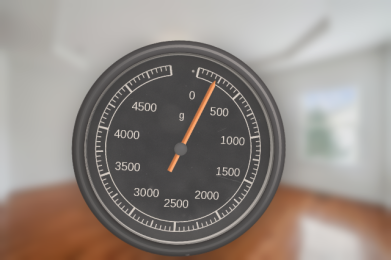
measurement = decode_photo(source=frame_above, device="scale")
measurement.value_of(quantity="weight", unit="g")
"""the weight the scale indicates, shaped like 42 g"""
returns 200 g
